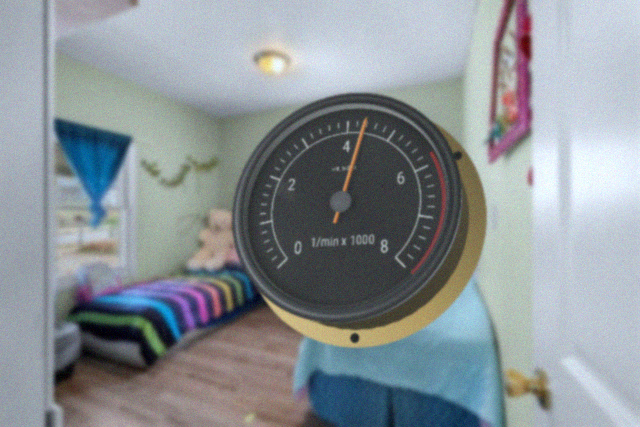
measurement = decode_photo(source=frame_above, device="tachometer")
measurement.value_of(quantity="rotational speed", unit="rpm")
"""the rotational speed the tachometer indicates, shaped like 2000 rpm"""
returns 4400 rpm
